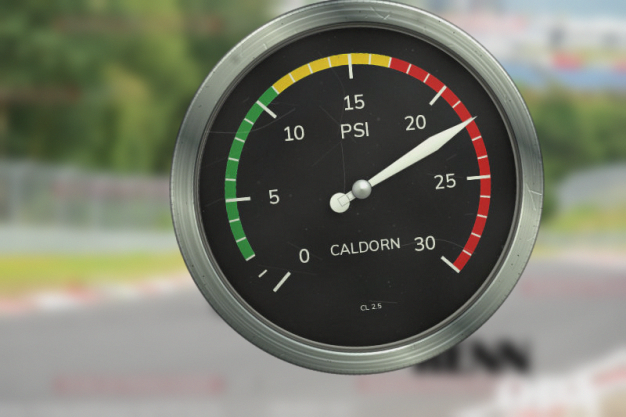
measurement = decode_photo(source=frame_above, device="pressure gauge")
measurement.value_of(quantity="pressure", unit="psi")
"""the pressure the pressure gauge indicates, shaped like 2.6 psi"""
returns 22 psi
